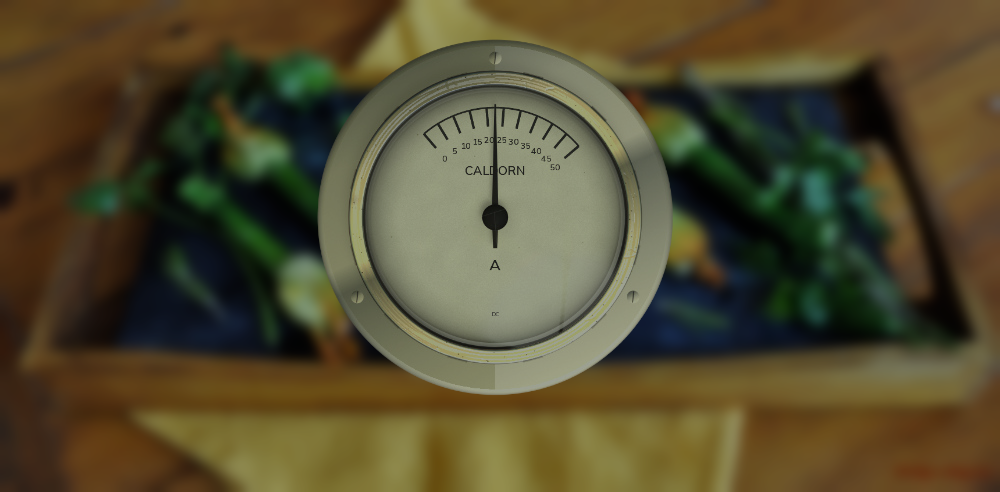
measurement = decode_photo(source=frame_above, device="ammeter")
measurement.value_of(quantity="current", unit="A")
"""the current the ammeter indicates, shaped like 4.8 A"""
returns 22.5 A
